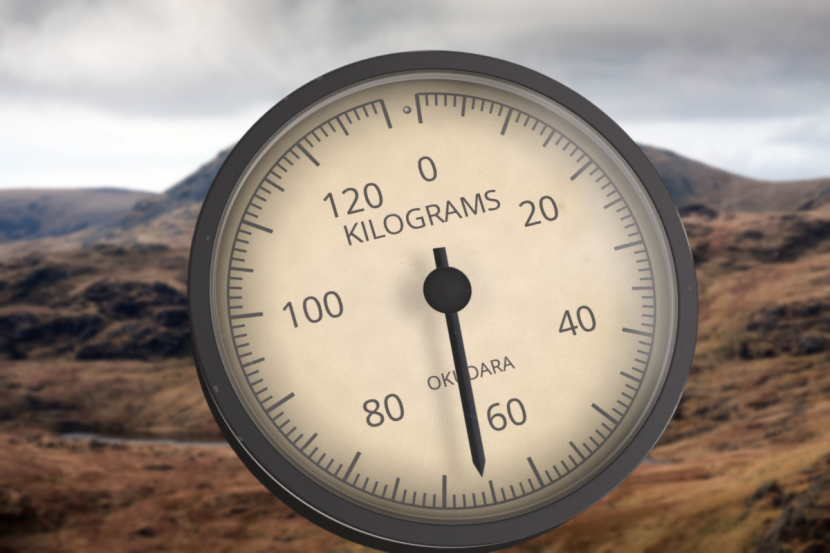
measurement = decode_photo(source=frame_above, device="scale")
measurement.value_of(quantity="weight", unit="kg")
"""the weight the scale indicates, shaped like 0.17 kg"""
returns 66 kg
